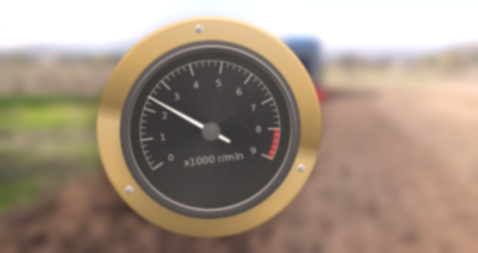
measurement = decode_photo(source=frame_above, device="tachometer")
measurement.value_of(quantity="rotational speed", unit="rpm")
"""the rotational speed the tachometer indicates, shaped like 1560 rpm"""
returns 2400 rpm
